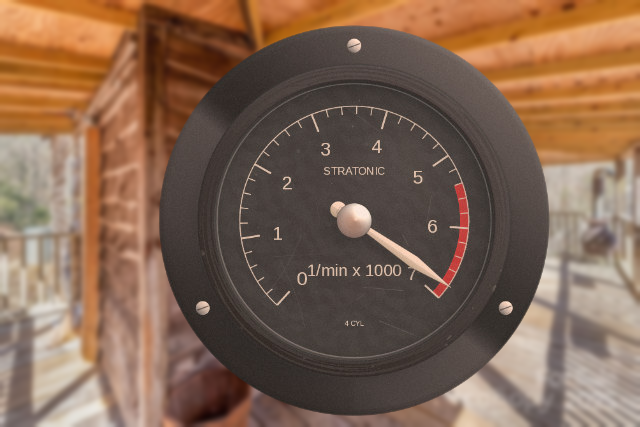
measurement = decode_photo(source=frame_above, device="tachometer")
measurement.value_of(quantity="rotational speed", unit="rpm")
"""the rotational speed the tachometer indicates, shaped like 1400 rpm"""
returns 6800 rpm
